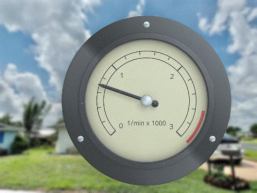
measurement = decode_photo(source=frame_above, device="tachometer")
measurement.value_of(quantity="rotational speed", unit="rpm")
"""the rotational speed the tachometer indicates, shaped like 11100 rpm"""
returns 700 rpm
